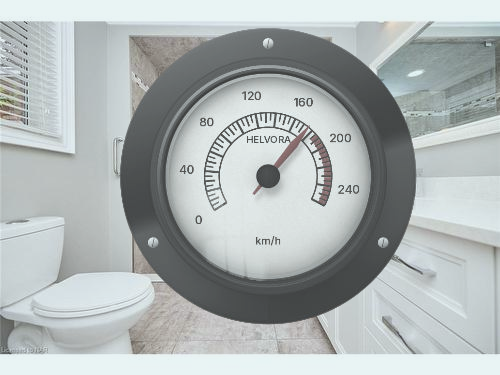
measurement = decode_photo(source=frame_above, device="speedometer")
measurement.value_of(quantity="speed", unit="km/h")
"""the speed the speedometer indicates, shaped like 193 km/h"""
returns 175 km/h
